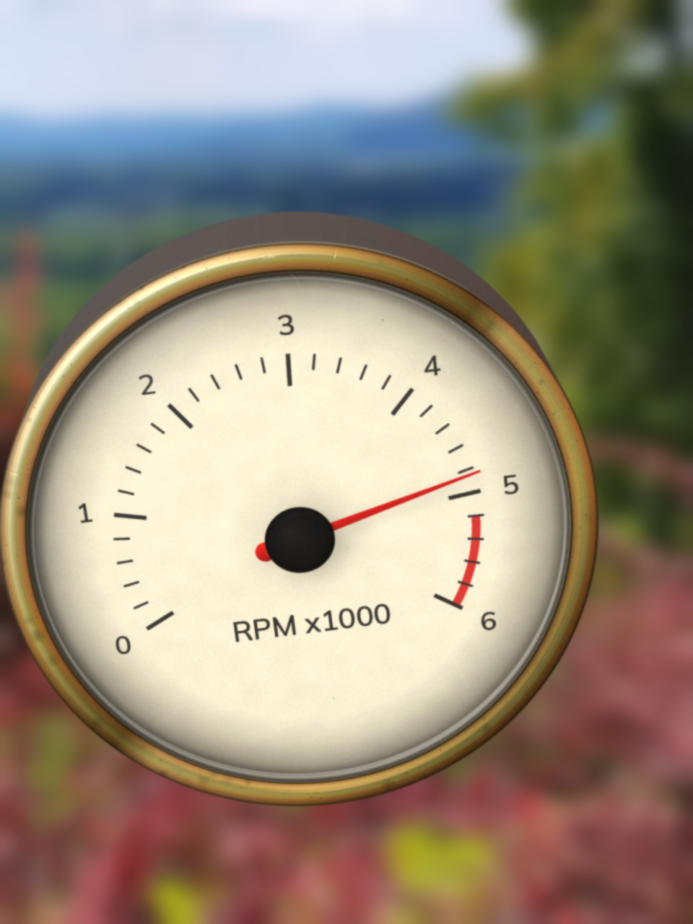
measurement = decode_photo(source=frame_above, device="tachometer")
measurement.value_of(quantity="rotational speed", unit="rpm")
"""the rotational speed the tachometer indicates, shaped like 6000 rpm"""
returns 4800 rpm
